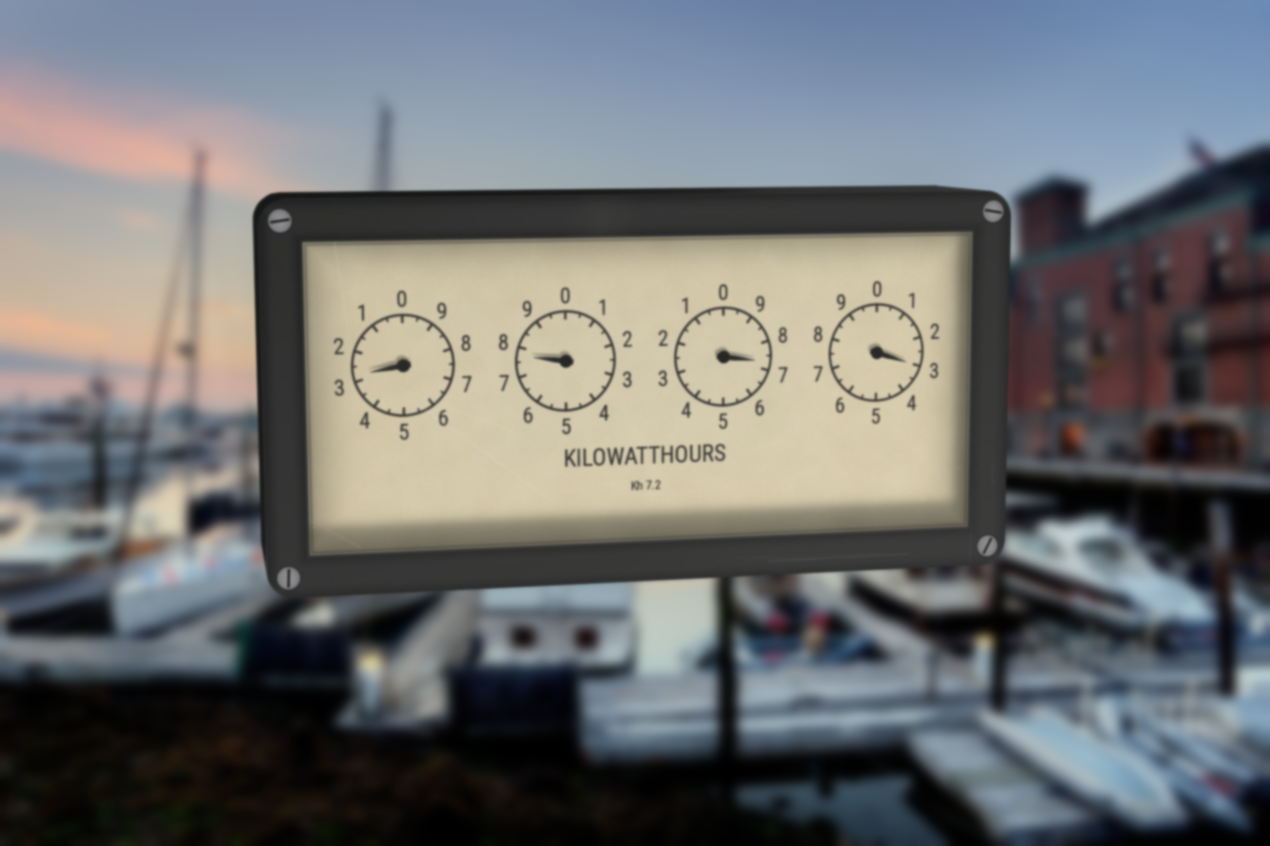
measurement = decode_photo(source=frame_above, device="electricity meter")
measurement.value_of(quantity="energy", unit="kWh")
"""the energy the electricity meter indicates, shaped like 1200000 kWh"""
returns 2773 kWh
